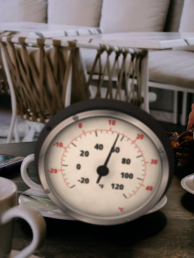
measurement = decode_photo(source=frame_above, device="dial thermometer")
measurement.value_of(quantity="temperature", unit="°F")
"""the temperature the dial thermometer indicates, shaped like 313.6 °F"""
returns 56 °F
